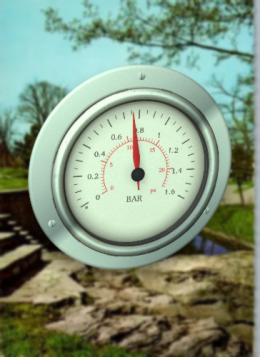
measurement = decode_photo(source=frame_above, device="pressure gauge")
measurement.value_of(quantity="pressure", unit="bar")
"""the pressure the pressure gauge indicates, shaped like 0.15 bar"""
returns 0.75 bar
